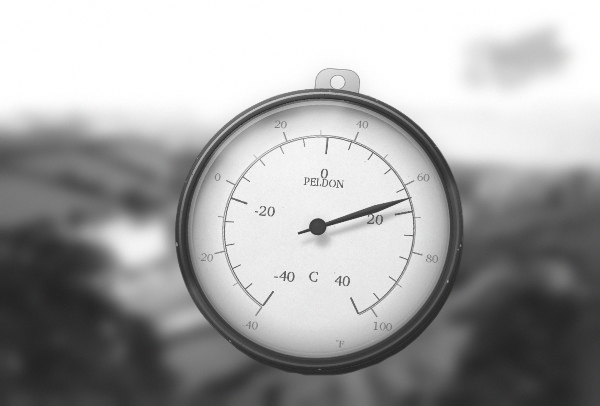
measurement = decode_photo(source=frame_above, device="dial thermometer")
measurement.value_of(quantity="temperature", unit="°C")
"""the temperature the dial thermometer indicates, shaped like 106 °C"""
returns 18 °C
